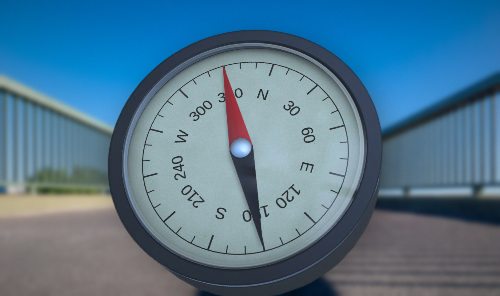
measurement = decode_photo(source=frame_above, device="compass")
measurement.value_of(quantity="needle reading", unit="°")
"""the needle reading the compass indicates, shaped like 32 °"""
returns 330 °
